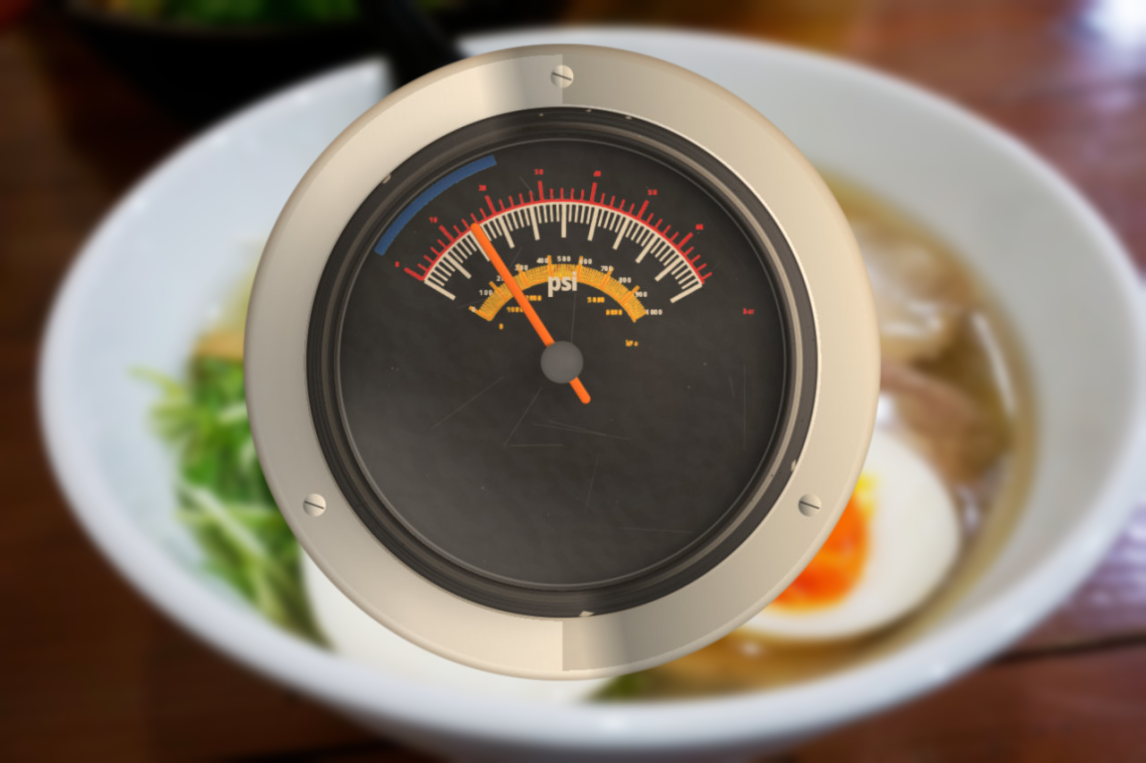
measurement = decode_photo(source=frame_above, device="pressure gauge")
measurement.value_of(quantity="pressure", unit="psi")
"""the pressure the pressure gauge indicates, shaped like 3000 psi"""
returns 220 psi
